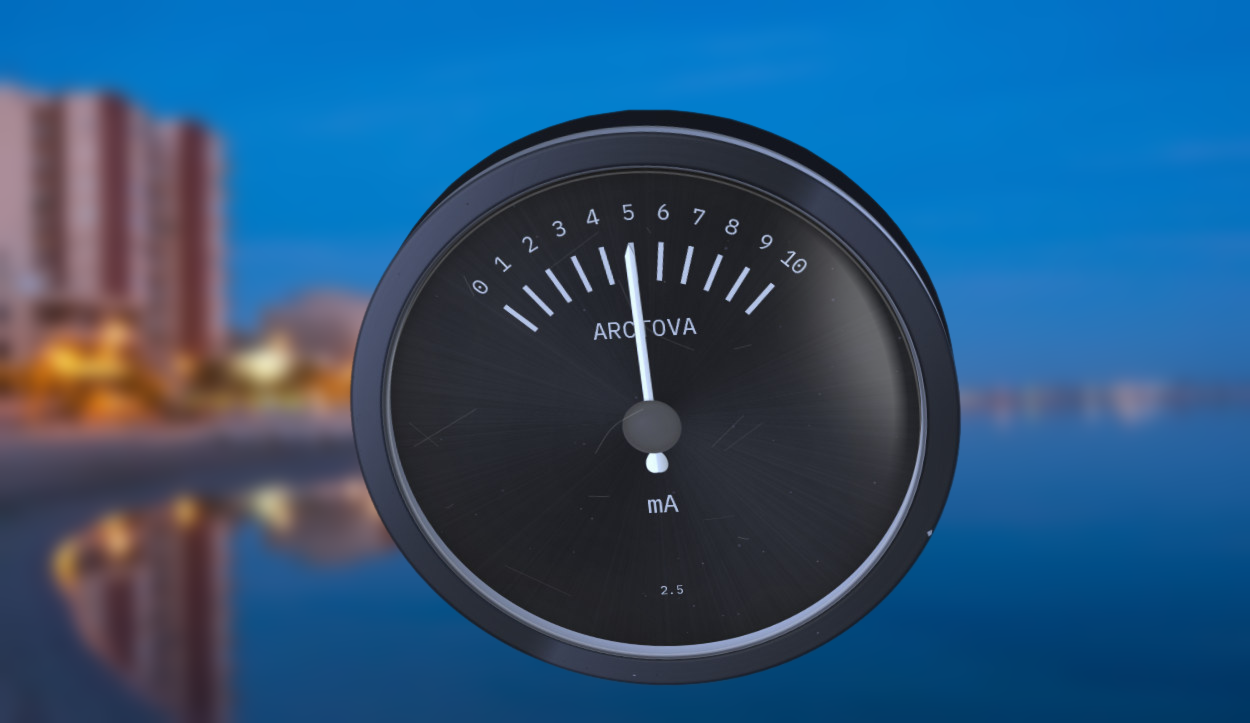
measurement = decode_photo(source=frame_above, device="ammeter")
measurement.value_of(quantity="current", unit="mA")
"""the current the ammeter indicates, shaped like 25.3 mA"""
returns 5 mA
